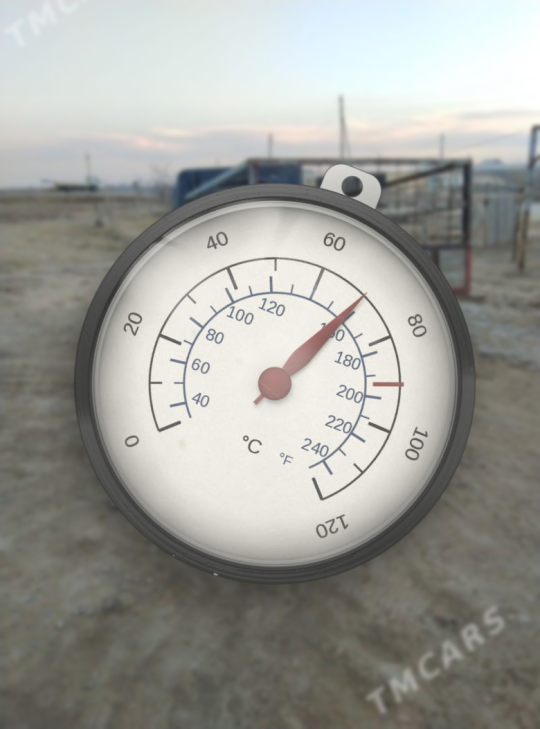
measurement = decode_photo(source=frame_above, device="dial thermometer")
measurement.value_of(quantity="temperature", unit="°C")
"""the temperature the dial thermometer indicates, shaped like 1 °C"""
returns 70 °C
